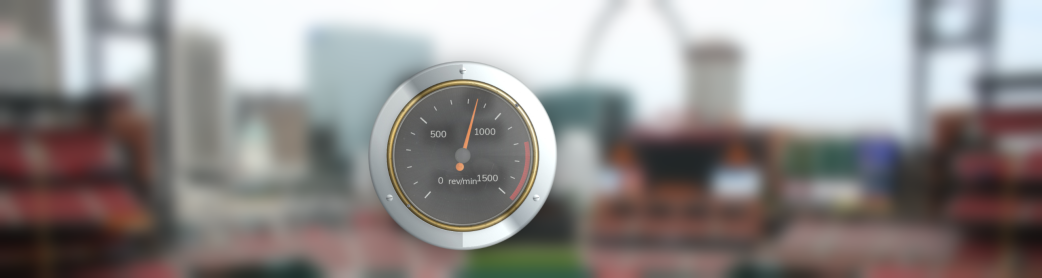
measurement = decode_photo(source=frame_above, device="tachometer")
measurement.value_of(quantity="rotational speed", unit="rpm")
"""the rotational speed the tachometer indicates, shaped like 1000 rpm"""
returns 850 rpm
